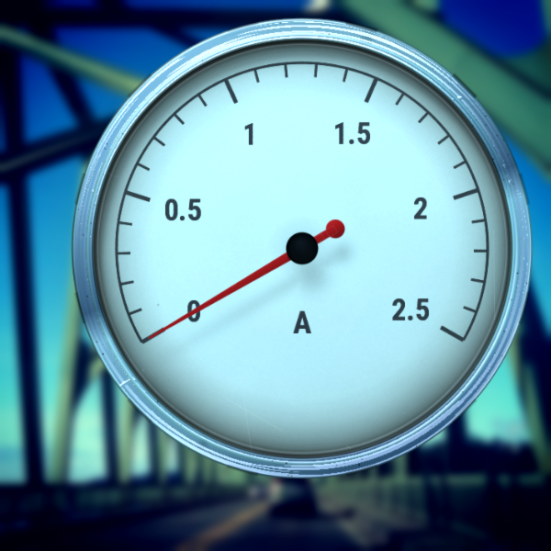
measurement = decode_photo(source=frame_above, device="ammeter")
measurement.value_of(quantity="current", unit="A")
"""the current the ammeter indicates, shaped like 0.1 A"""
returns 0 A
